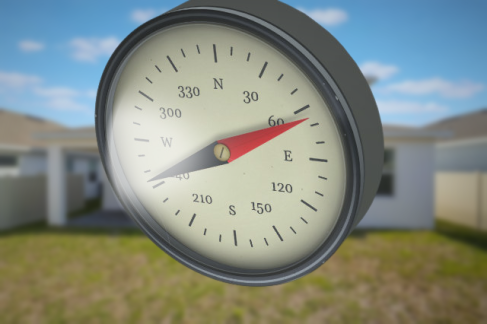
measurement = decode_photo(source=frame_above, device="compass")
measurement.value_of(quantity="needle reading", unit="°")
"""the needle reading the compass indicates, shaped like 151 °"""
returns 65 °
